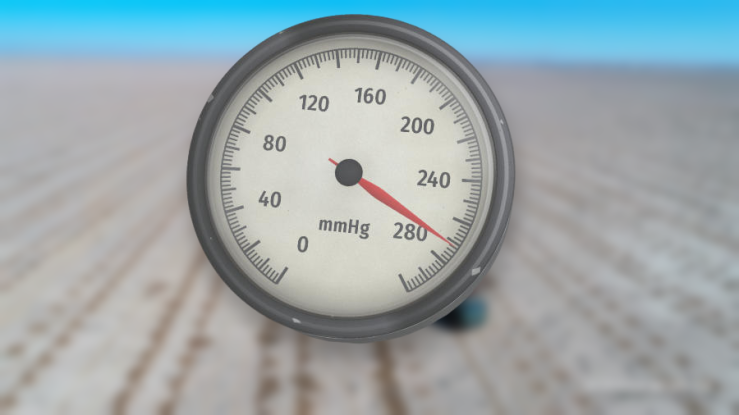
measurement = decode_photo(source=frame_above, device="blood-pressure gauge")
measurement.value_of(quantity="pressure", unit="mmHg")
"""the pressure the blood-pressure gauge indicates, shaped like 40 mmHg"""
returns 272 mmHg
